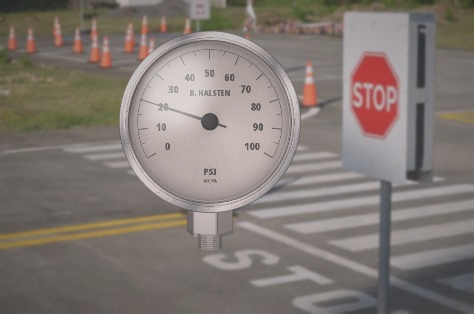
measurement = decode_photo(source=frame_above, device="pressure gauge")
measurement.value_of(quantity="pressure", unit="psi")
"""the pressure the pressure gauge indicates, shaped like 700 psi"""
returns 20 psi
